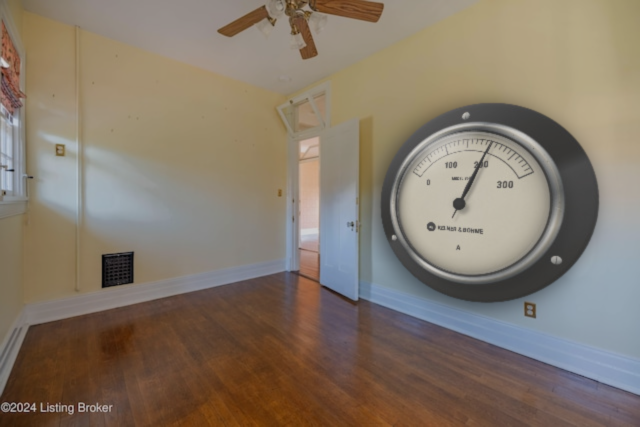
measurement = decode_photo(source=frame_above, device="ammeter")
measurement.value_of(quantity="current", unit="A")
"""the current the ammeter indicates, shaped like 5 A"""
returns 200 A
